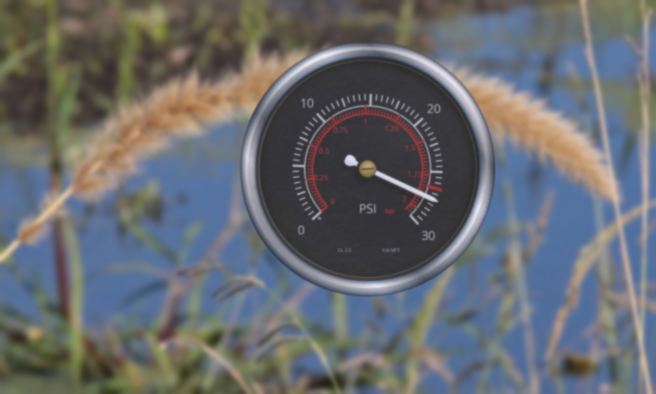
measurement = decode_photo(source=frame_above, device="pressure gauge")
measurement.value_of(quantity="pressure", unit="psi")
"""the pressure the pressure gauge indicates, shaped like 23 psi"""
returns 27.5 psi
